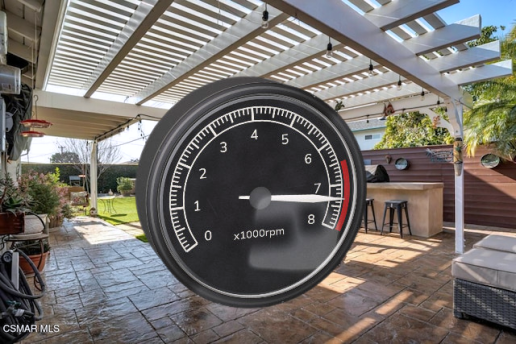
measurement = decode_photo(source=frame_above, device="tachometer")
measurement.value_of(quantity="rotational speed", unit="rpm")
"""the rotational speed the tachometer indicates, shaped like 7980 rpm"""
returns 7300 rpm
